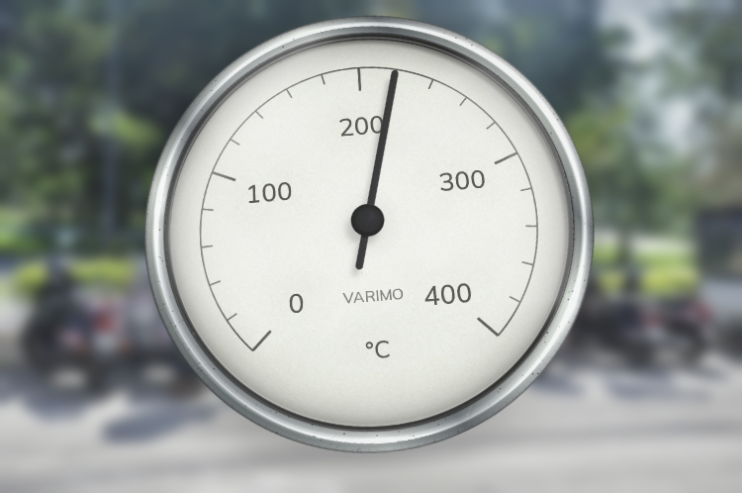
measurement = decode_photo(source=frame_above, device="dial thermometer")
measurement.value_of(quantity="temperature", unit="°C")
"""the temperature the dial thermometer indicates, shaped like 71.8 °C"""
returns 220 °C
